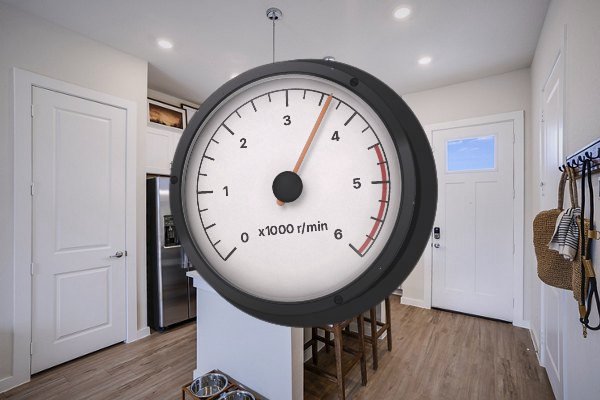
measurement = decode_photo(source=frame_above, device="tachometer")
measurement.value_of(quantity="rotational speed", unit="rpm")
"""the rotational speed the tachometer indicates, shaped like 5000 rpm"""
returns 3625 rpm
